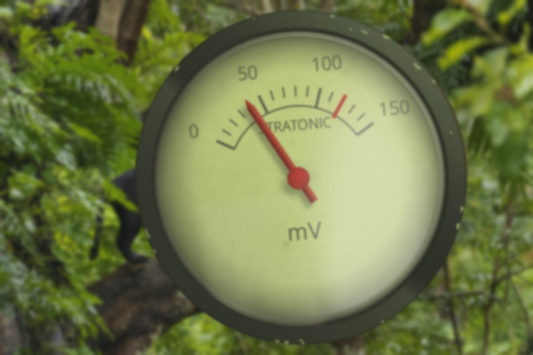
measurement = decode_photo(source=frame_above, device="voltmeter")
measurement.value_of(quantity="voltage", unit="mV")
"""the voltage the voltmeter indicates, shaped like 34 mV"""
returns 40 mV
